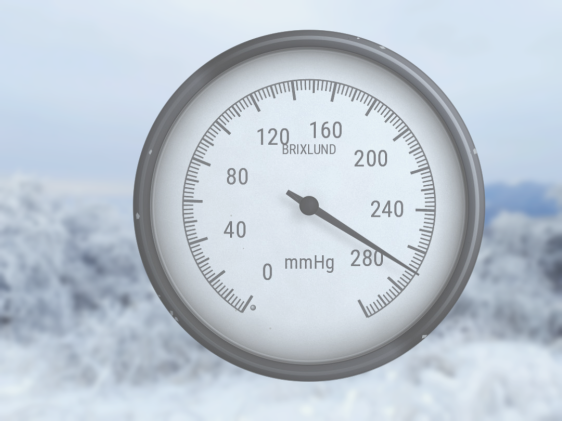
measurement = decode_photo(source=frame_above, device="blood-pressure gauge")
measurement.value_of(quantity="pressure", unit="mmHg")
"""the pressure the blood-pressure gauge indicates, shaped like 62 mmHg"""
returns 270 mmHg
